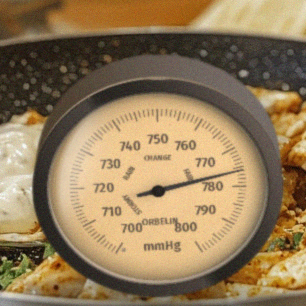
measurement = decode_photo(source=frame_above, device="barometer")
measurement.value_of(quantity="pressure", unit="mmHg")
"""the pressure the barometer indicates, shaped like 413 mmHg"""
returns 775 mmHg
